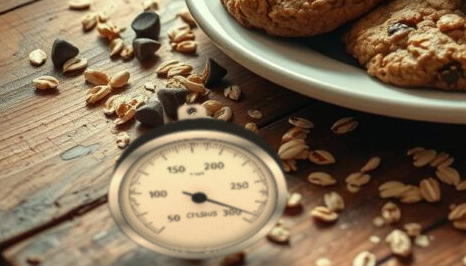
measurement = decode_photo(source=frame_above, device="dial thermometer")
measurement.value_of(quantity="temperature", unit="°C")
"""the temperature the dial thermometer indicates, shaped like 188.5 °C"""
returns 287.5 °C
